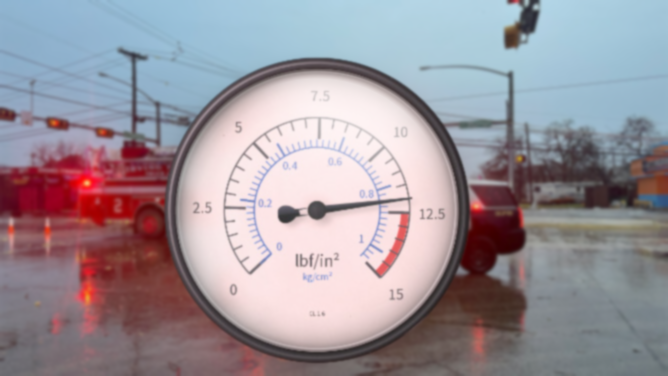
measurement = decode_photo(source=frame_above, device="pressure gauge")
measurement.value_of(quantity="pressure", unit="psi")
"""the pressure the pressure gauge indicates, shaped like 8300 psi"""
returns 12 psi
